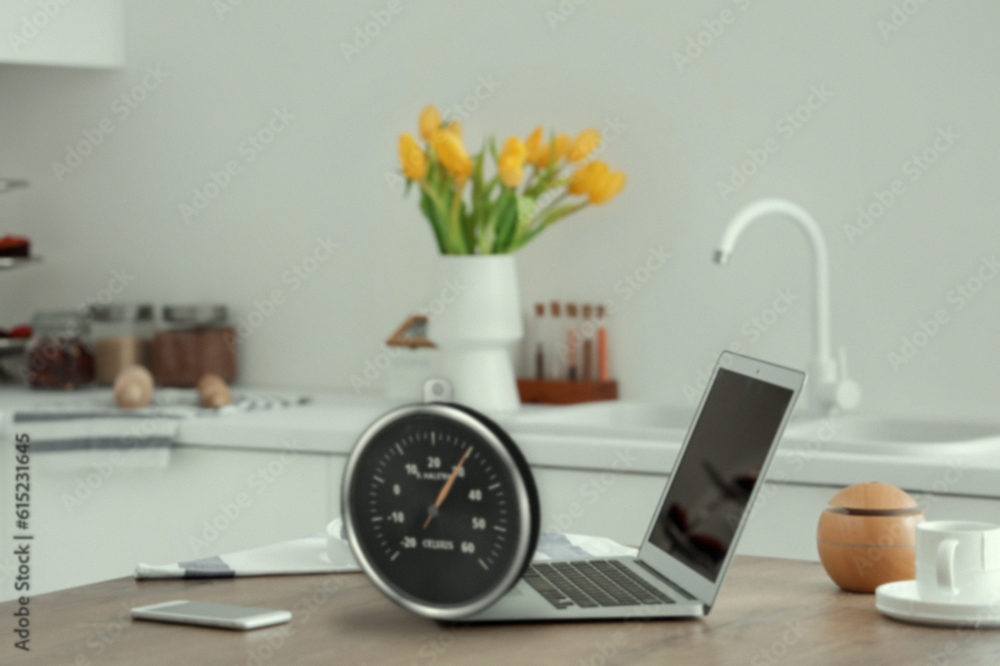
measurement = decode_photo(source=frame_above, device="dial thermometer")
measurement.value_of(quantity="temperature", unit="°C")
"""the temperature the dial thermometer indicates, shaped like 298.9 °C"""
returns 30 °C
